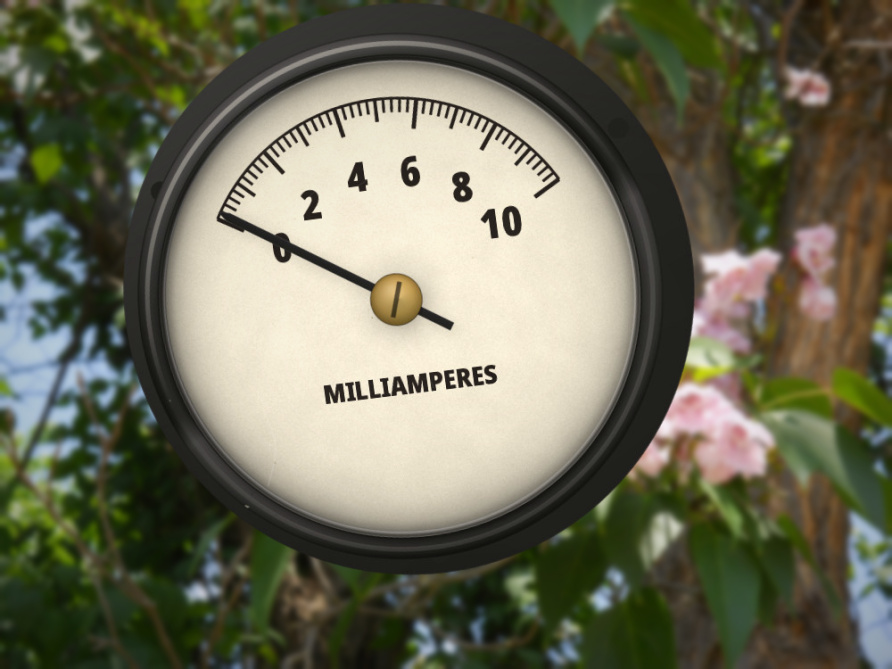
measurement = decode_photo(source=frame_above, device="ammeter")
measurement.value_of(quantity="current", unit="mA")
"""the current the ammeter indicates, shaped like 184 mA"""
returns 0.2 mA
